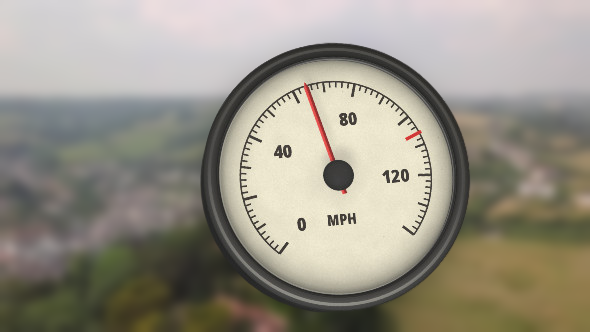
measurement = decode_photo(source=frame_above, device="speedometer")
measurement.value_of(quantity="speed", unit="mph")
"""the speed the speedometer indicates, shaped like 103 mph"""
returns 64 mph
